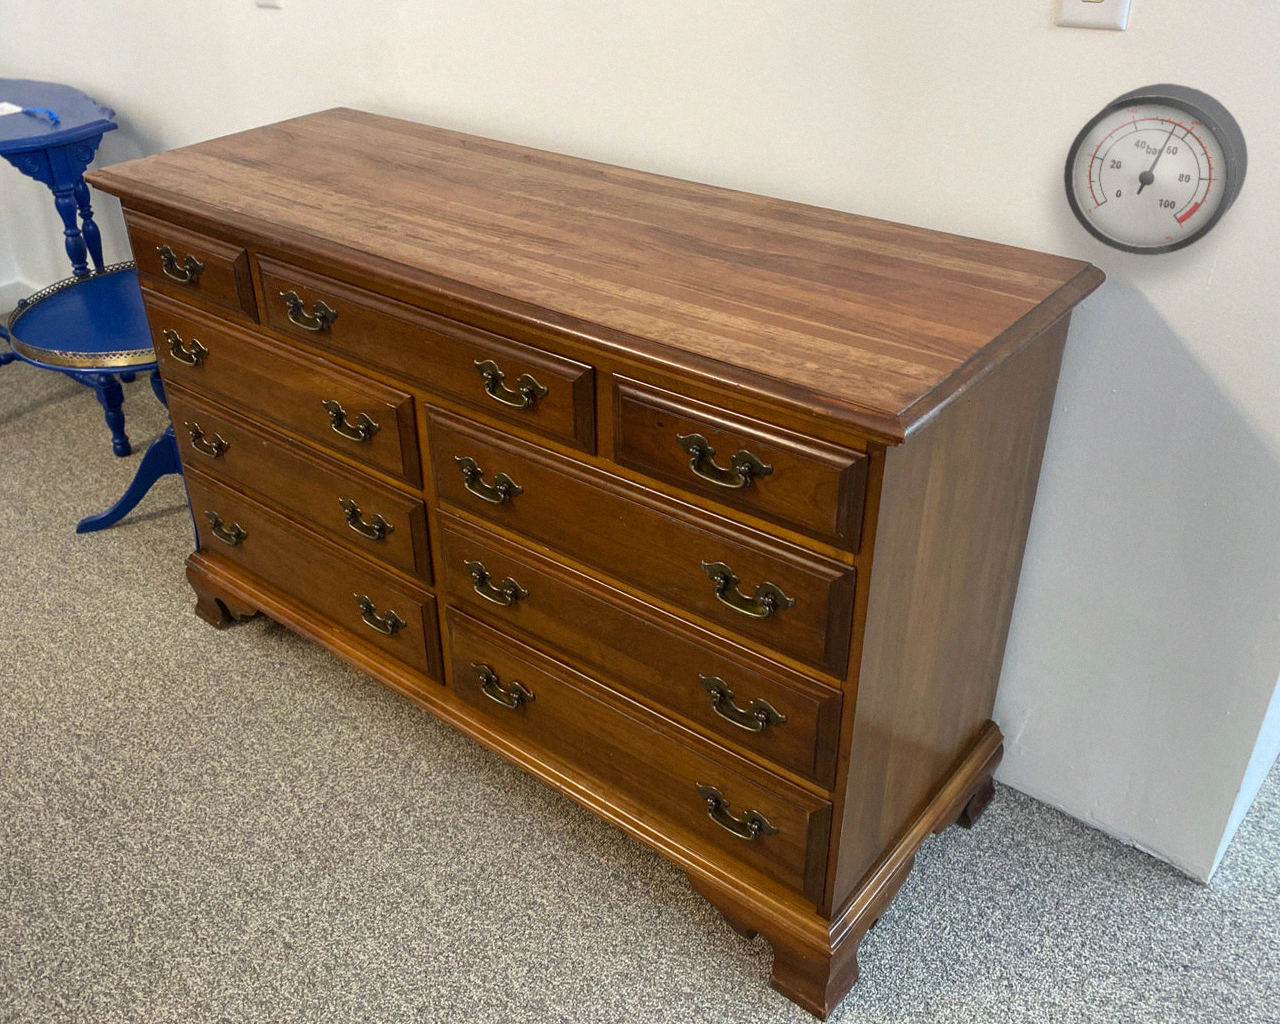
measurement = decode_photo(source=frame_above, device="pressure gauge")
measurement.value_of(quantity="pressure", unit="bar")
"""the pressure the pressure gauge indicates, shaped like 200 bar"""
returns 55 bar
